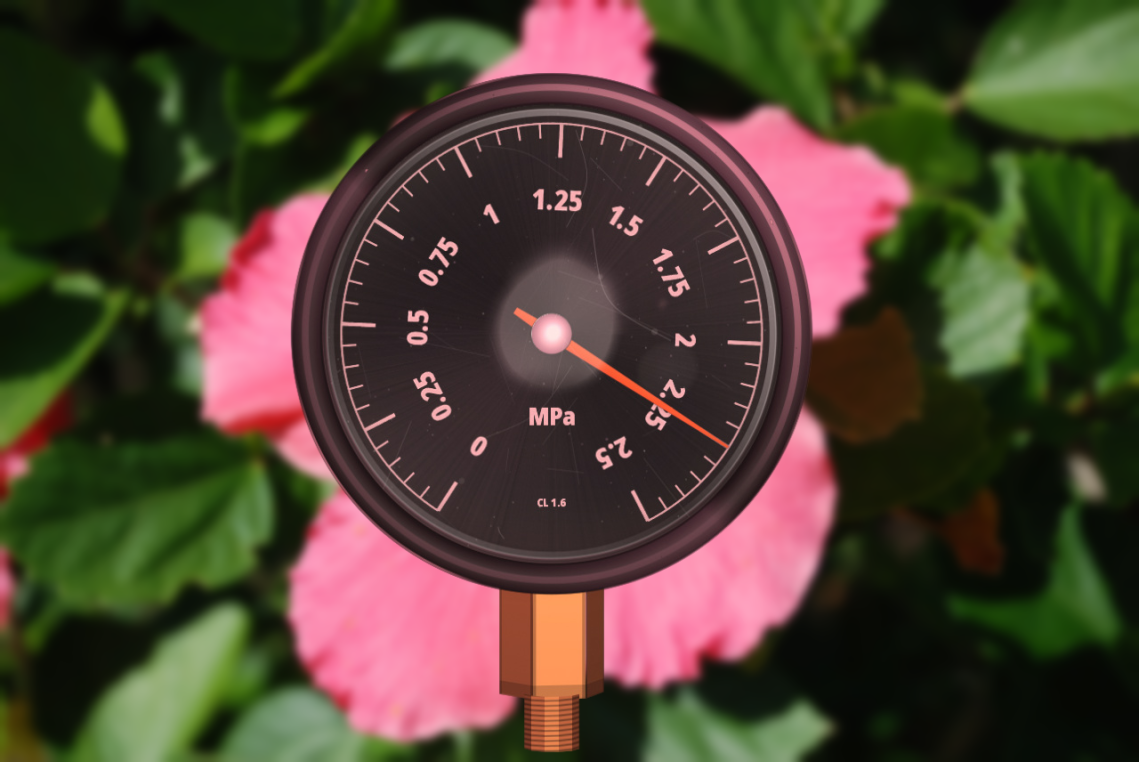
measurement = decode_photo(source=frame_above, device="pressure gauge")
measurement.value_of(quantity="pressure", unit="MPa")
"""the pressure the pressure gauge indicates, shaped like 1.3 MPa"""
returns 2.25 MPa
